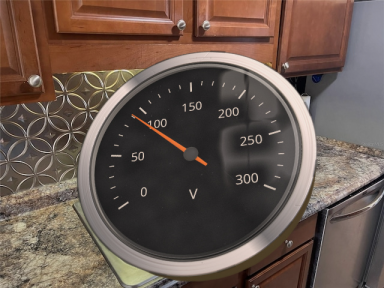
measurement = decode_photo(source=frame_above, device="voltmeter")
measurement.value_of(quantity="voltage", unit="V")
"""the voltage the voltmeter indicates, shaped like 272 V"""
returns 90 V
